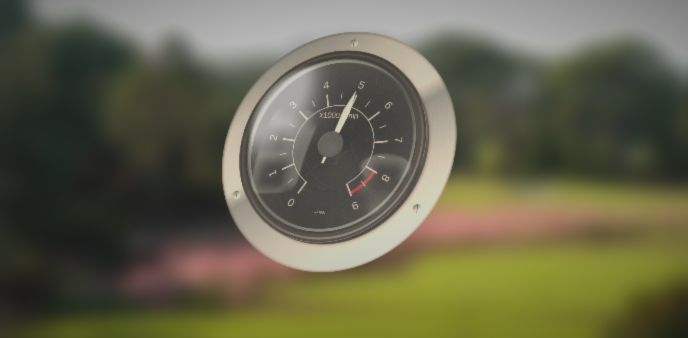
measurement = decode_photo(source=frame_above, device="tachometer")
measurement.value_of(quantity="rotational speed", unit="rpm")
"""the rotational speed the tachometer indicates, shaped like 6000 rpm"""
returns 5000 rpm
